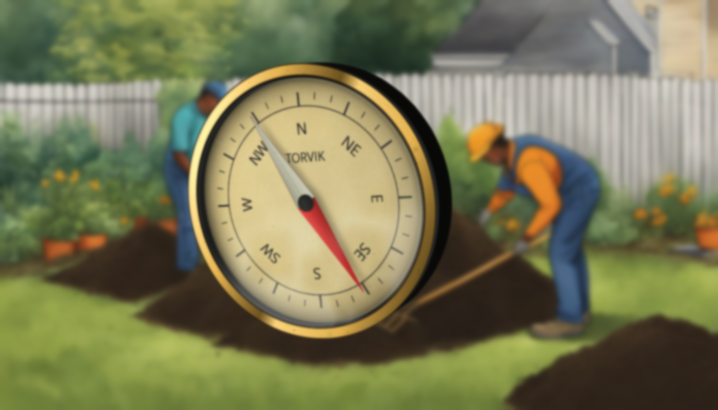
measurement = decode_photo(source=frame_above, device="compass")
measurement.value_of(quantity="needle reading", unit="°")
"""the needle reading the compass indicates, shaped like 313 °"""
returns 150 °
